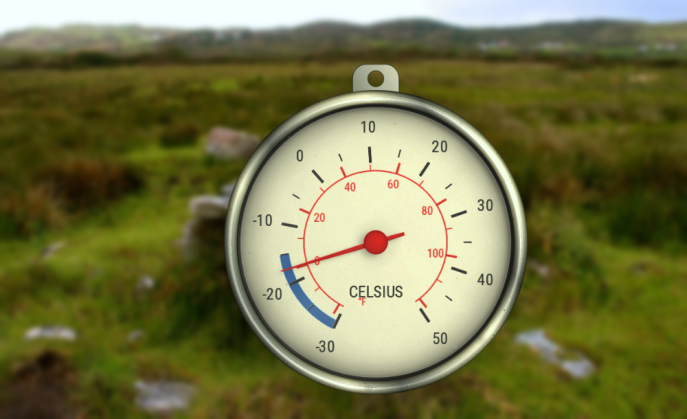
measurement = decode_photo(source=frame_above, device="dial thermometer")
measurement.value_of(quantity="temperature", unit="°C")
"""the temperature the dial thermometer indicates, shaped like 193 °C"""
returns -17.5 °C
